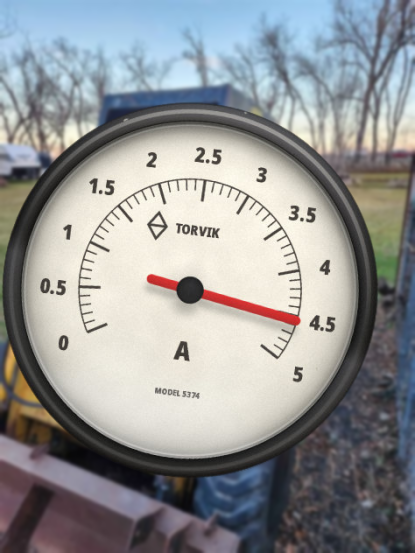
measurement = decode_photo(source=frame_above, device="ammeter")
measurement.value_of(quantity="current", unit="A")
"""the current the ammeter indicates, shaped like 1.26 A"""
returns 4.55 A
